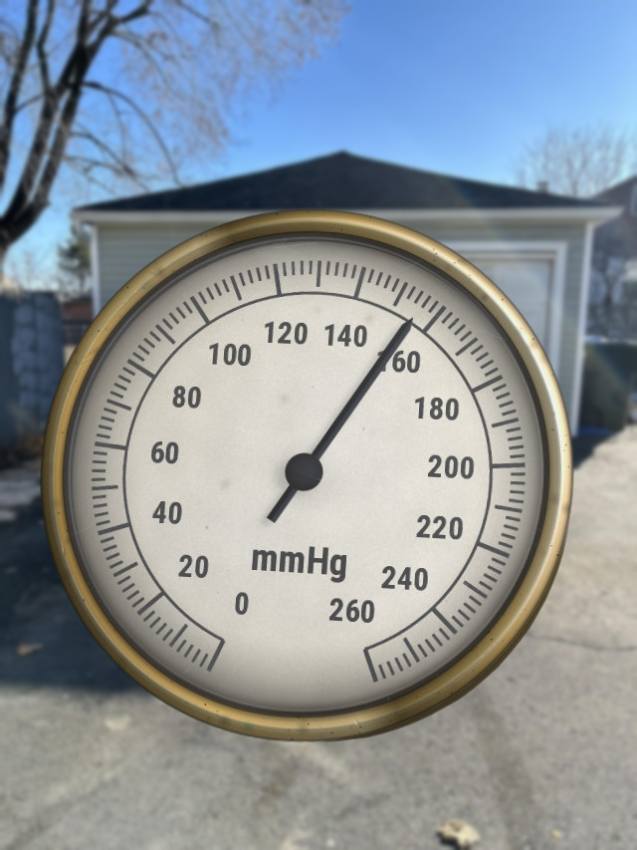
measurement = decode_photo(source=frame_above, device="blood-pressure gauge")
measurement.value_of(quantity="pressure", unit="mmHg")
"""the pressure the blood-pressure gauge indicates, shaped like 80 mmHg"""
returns 156 mmHg
